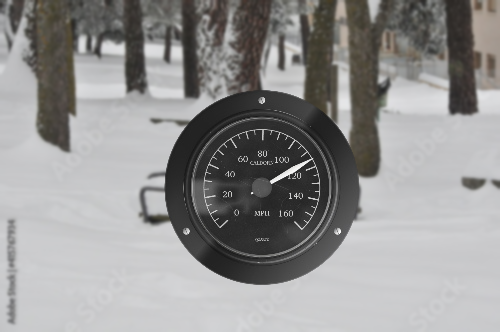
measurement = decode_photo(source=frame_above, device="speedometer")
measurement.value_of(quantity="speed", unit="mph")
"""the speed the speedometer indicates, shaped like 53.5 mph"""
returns 115 mph
